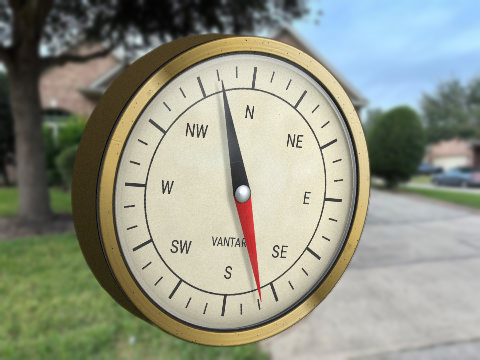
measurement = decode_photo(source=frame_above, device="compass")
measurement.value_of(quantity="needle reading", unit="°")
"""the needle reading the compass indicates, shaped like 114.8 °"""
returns 160 °
